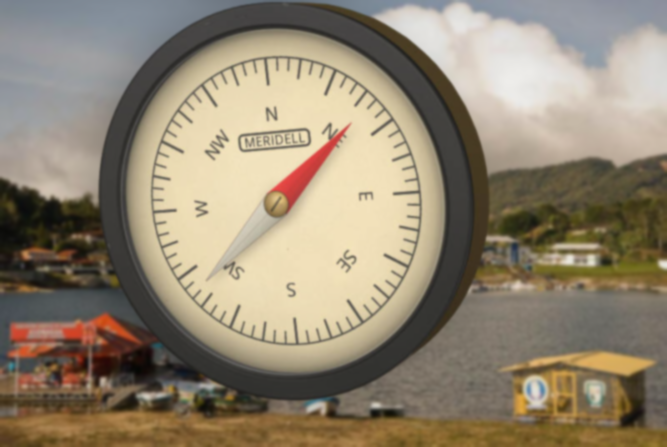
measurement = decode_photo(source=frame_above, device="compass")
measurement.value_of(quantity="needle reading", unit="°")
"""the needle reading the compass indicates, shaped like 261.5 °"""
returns 50 °
